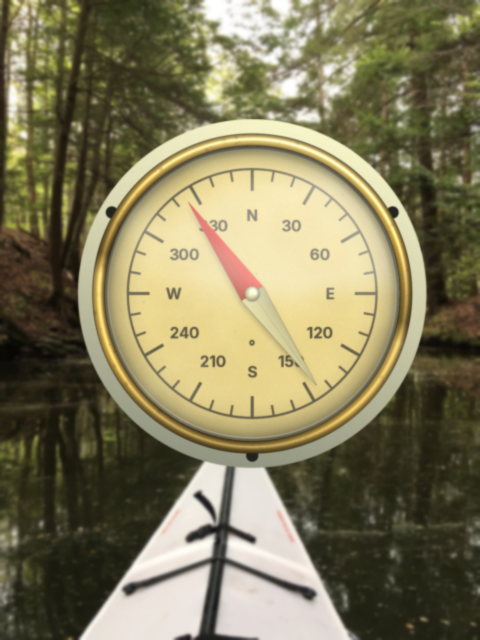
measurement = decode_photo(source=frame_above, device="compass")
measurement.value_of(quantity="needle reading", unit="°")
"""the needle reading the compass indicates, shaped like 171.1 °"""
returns 325 °
